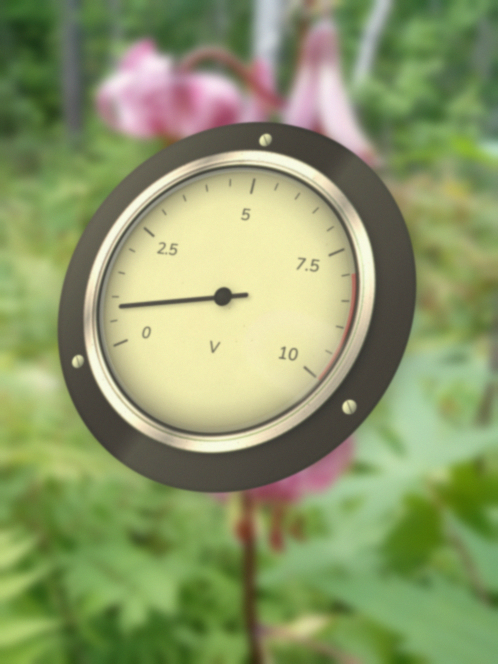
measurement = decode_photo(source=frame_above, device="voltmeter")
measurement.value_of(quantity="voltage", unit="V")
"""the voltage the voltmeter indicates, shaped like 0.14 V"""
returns 0.75 V
